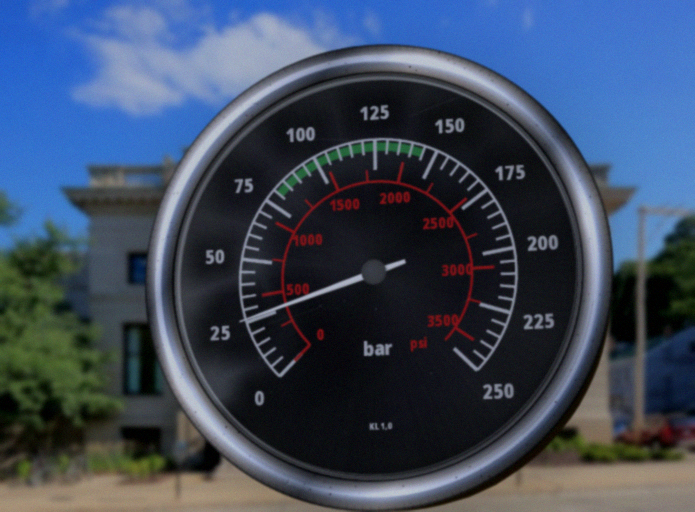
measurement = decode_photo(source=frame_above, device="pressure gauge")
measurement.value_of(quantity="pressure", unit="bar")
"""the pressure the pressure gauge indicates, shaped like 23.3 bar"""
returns 25 bar
